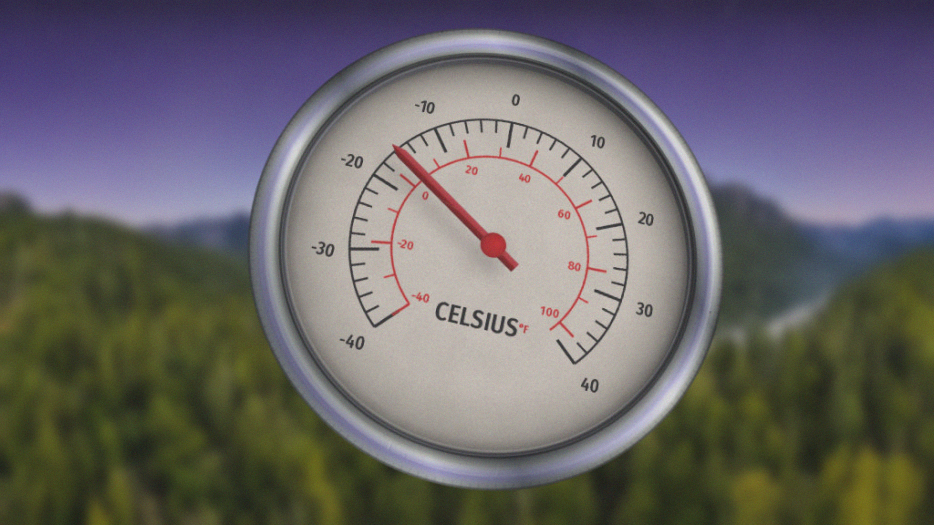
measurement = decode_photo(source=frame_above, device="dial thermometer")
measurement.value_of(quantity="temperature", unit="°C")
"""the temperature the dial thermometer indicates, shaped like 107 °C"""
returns -16 °C
